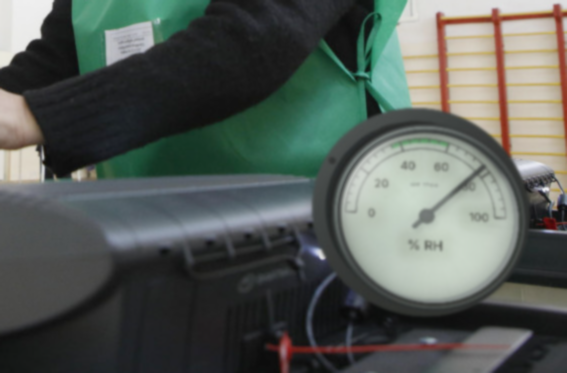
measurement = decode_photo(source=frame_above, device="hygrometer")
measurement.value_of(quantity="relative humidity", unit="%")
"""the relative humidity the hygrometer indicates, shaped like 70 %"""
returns 76 %
